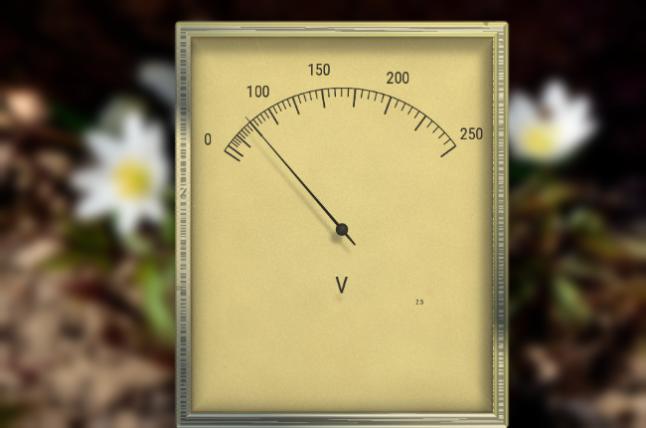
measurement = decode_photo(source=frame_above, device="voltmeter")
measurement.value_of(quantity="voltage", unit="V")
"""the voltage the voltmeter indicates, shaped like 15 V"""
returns 75 V
